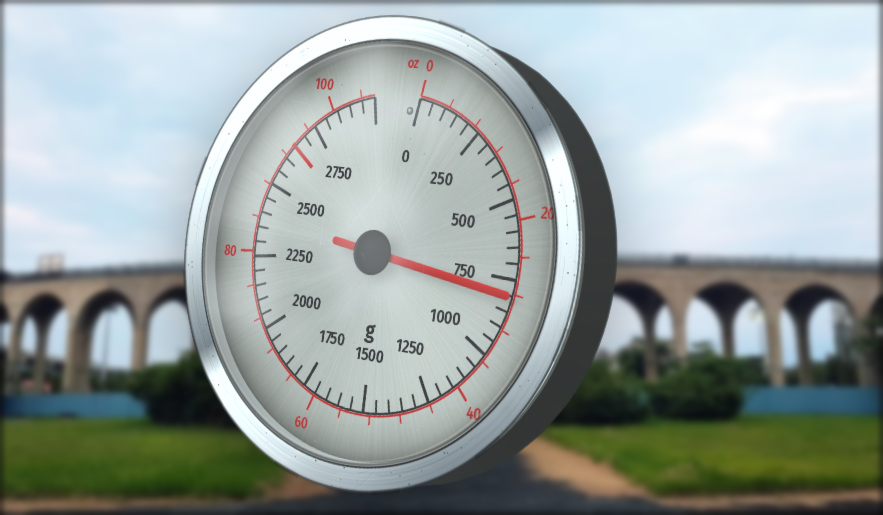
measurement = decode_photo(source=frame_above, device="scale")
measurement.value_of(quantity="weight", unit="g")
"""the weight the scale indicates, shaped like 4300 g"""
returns 800 g
